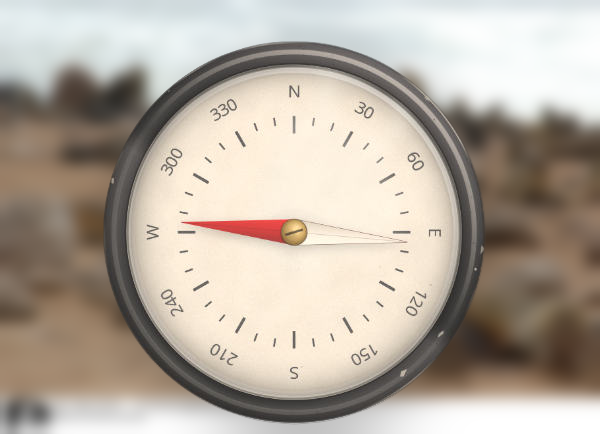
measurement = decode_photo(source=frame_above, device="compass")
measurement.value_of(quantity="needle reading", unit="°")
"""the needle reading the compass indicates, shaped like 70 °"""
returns 275 °
